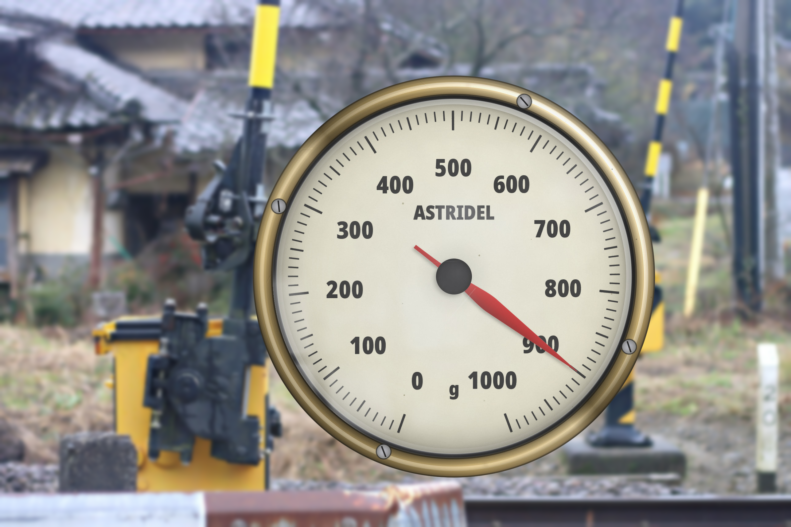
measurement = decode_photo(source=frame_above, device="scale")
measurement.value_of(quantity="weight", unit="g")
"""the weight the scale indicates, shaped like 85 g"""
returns 900 g
